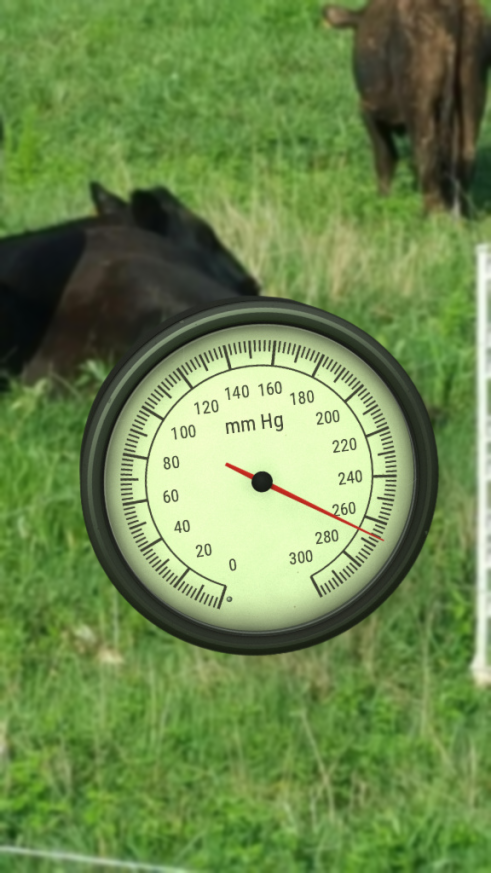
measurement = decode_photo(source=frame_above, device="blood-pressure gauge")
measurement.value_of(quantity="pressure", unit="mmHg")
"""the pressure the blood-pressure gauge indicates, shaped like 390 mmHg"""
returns 266 mmHg
